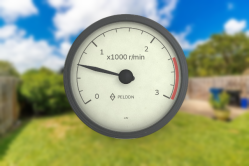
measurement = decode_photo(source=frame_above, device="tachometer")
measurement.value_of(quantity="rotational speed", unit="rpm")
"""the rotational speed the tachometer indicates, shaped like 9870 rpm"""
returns 600 rpm
